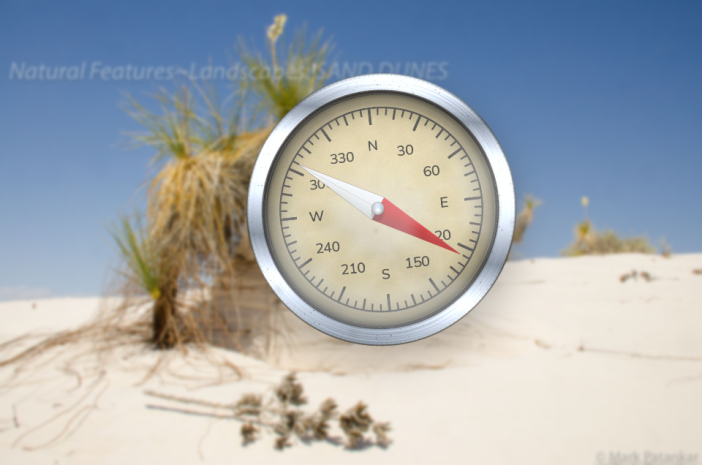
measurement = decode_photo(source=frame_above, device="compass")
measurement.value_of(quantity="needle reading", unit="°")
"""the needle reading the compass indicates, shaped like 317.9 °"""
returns 125 °
